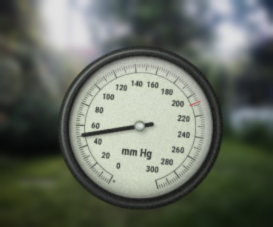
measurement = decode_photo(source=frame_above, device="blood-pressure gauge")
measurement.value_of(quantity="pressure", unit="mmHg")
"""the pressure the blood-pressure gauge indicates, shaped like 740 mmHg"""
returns 50 mmHg
